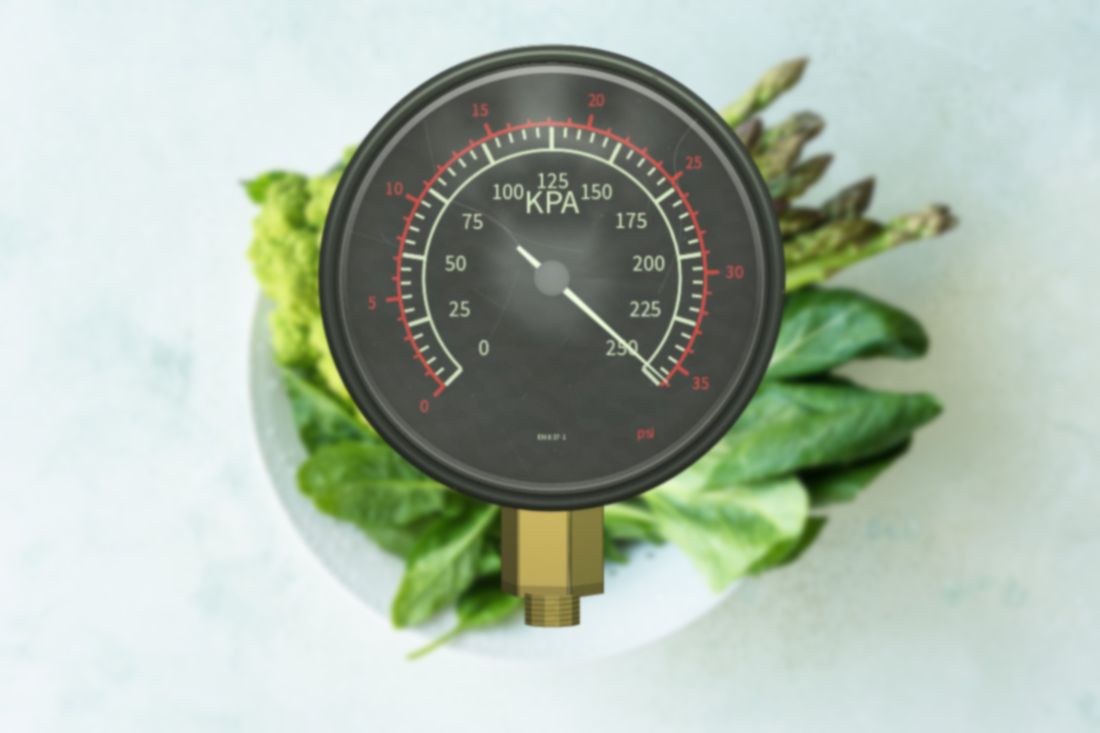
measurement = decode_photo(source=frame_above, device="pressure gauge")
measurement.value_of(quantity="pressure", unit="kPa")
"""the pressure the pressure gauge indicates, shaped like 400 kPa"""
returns 247.5 kPa
